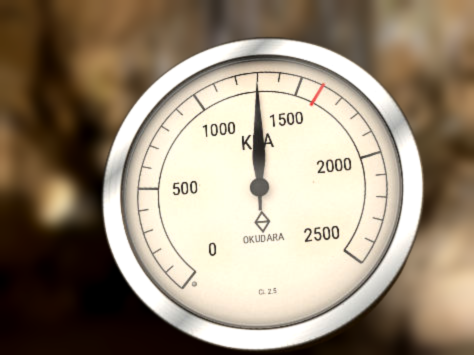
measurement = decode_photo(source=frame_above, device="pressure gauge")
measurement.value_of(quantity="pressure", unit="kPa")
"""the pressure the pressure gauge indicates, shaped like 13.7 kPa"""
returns 1300 kPa
